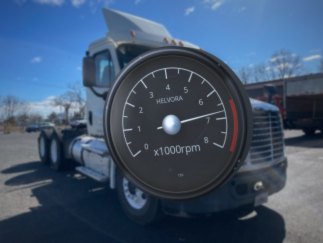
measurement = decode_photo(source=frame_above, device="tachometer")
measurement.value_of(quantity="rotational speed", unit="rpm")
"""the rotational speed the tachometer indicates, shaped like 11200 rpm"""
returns 6750 rpm
